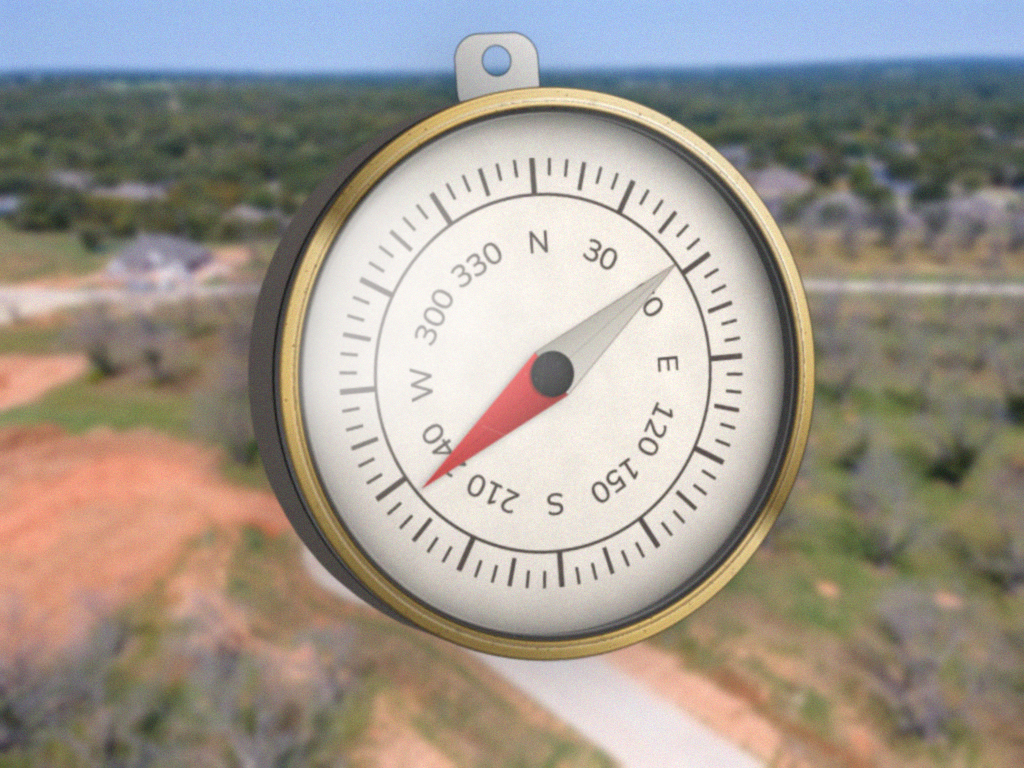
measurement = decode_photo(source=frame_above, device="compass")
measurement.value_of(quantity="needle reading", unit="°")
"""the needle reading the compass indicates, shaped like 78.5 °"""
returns 235 °
